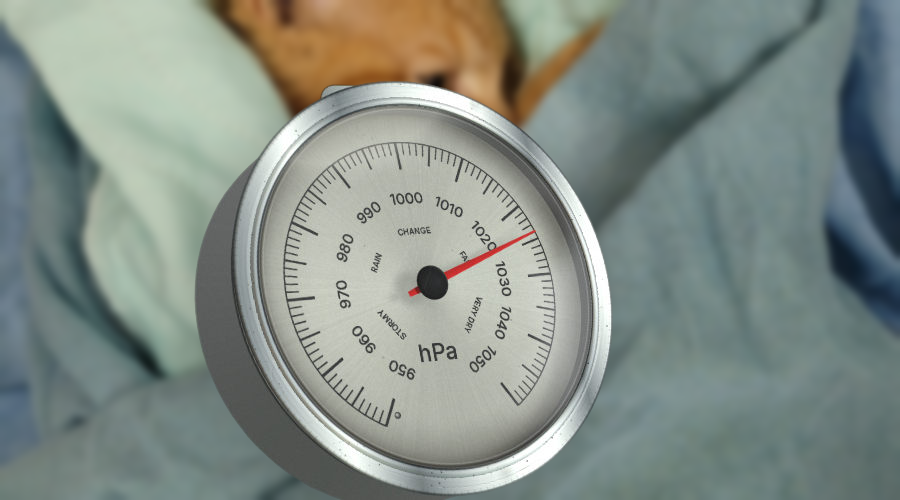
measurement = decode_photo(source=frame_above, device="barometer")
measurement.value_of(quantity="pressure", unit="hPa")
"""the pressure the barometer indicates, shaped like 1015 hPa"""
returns 1024 hPa
